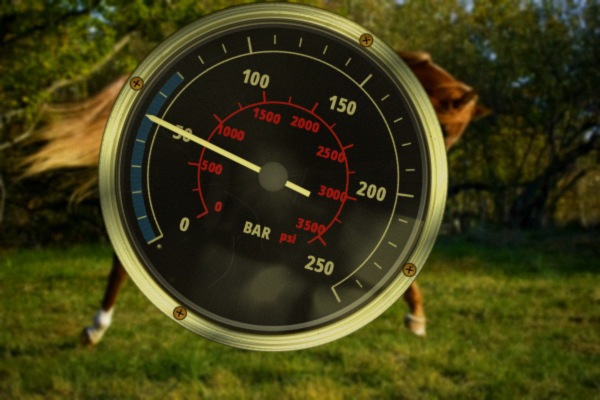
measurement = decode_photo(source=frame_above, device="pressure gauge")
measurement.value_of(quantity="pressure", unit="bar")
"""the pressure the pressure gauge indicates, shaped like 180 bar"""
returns 50 bar
